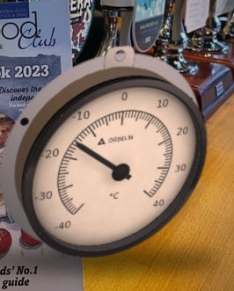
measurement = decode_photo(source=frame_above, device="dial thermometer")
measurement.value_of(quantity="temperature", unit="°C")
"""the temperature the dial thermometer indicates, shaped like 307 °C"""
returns -15 °C
